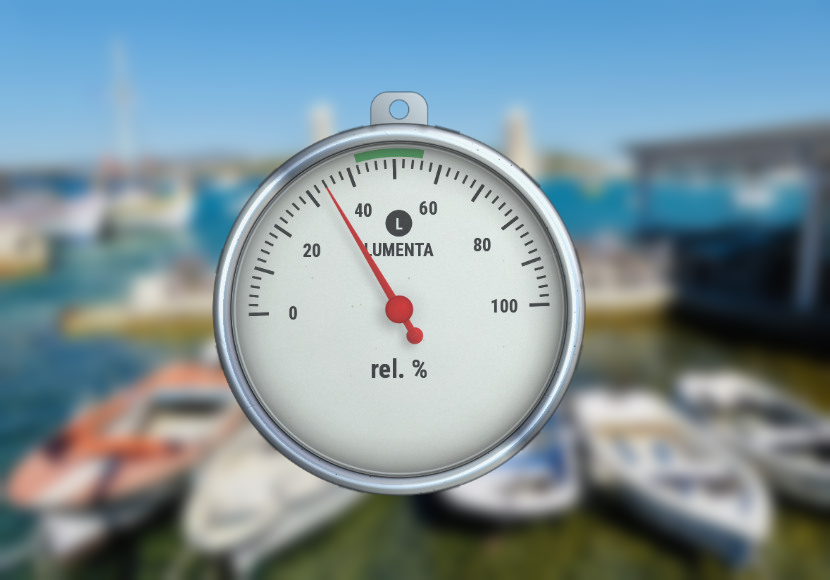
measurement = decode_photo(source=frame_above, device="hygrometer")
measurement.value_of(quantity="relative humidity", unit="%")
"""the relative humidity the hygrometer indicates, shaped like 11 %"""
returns 34 %
